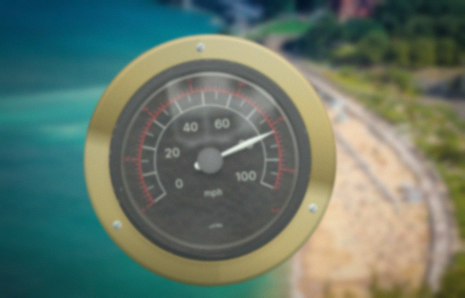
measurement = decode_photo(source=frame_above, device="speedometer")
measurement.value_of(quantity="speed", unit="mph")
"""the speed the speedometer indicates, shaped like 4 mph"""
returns 80 mph
